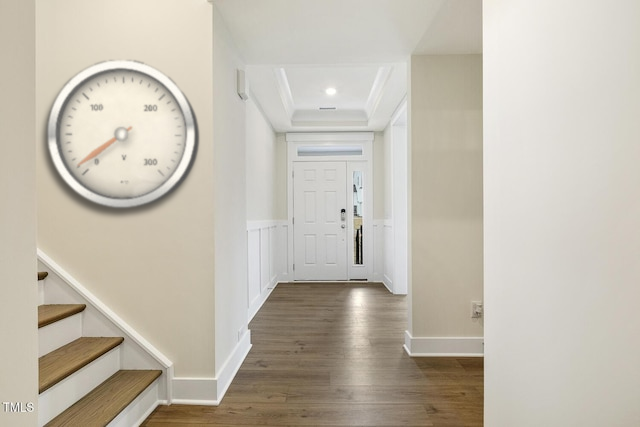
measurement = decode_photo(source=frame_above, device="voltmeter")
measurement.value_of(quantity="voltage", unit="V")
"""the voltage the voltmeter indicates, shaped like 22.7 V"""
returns 10 V
